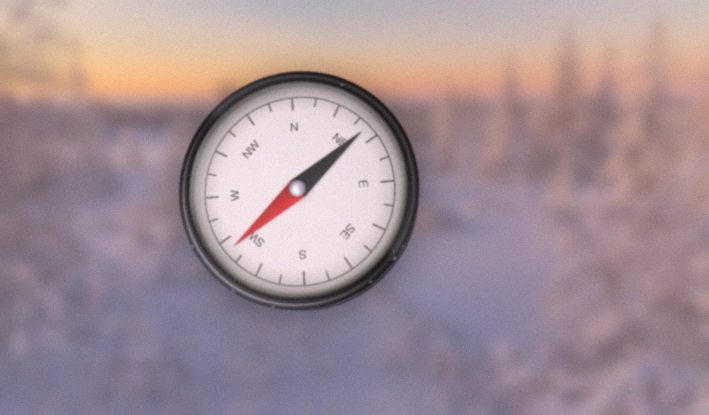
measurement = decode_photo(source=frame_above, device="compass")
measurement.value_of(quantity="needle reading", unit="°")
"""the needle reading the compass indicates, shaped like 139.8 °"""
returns 232.5 °
